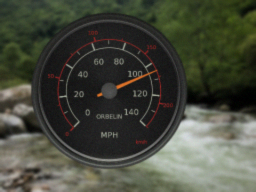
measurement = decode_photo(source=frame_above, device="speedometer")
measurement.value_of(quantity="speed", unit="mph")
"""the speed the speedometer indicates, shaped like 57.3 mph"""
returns 105 mph
